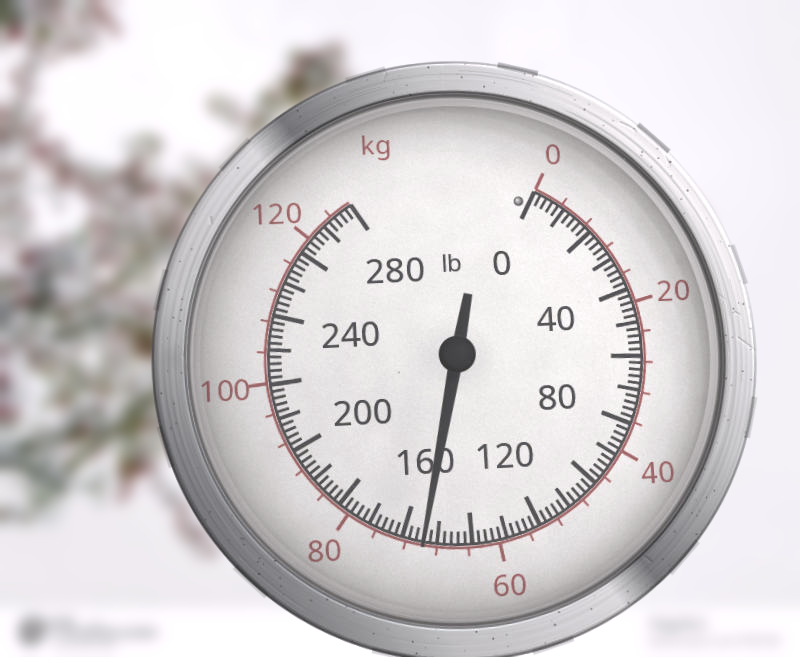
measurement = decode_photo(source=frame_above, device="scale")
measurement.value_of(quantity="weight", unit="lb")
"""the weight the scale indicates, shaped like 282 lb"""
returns 154 lb
